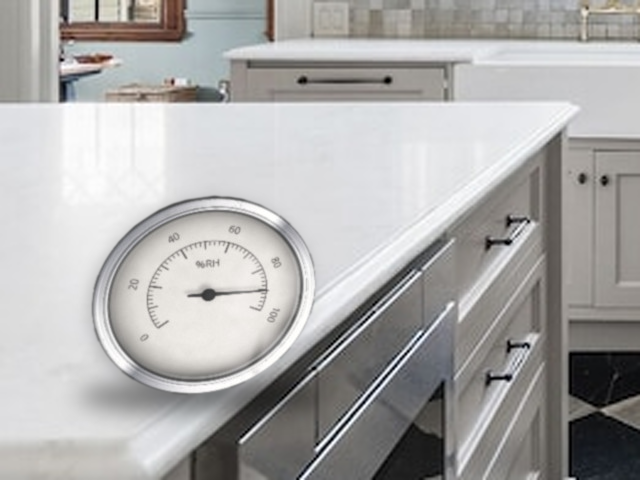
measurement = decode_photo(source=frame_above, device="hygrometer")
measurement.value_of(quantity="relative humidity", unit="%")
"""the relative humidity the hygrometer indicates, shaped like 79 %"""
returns 90 %
